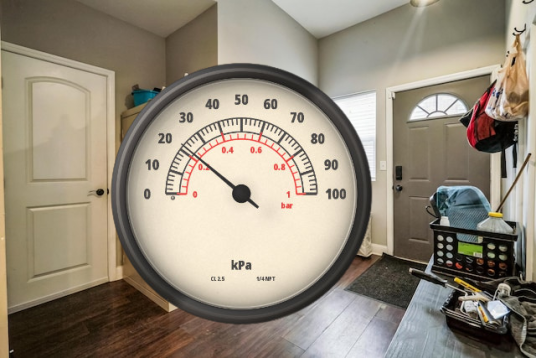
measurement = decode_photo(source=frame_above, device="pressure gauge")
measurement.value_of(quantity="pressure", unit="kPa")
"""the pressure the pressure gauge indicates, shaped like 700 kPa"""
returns 22 kPa
